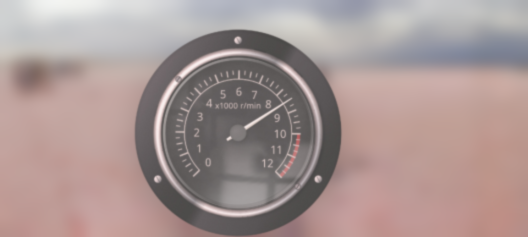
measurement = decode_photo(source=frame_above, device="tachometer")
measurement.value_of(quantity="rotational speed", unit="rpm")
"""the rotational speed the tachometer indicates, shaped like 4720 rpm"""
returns 8500 rpm
